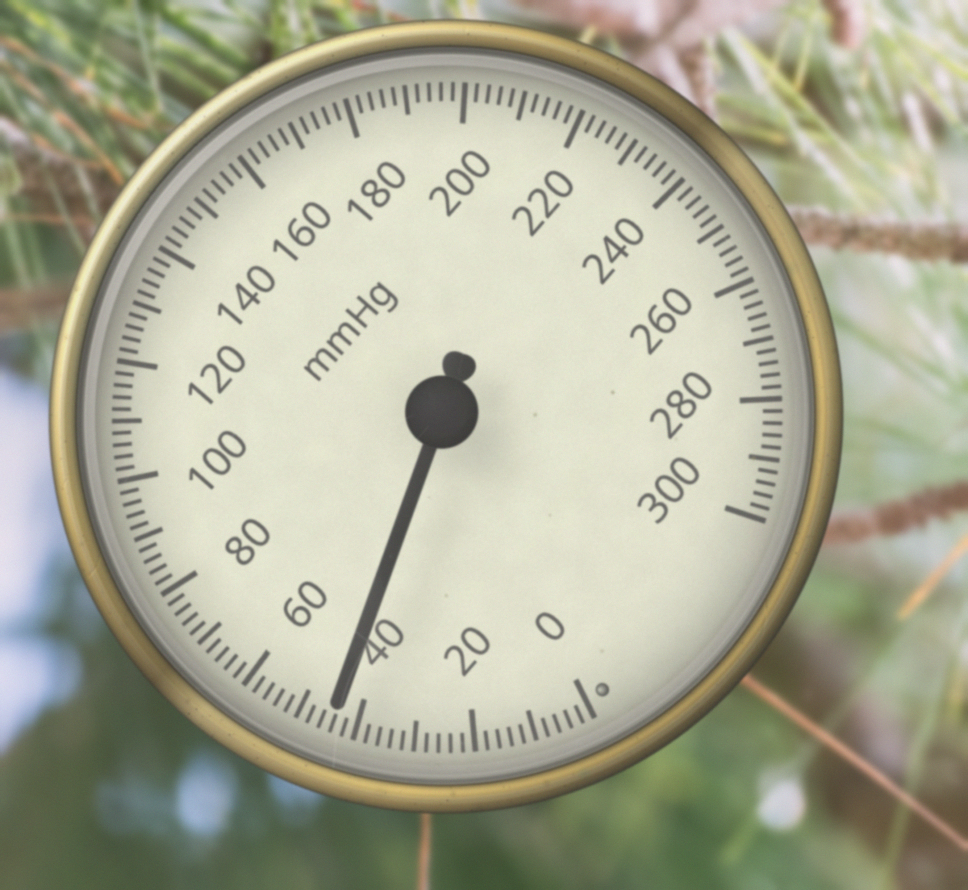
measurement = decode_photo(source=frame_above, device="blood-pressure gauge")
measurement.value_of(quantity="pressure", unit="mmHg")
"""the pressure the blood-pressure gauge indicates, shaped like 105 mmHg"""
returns 44 mmHg
